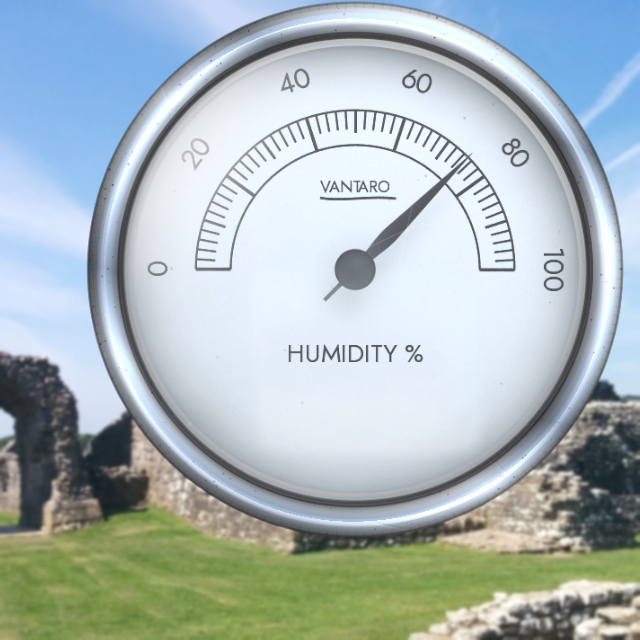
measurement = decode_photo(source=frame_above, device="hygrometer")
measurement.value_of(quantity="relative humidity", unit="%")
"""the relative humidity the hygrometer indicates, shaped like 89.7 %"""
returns 75 %
